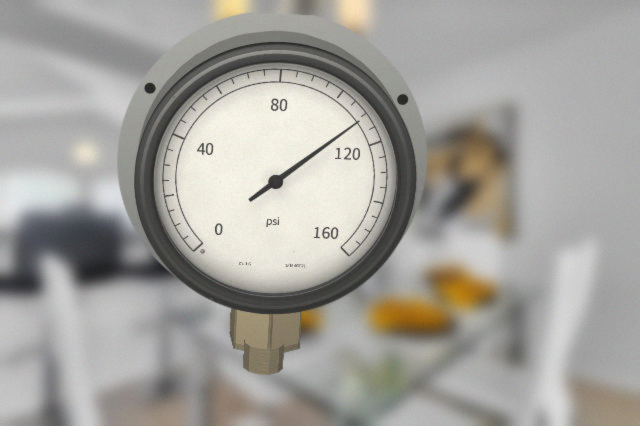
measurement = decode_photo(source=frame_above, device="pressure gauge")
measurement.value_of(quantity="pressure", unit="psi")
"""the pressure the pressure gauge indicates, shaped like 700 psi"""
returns 110 psi
